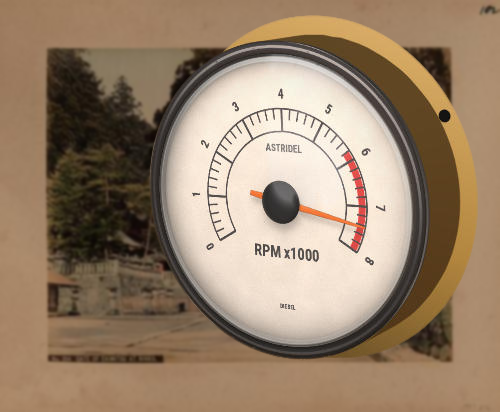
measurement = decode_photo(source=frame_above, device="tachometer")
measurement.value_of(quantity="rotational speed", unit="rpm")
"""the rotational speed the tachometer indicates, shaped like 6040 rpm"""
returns 7400 rpm
